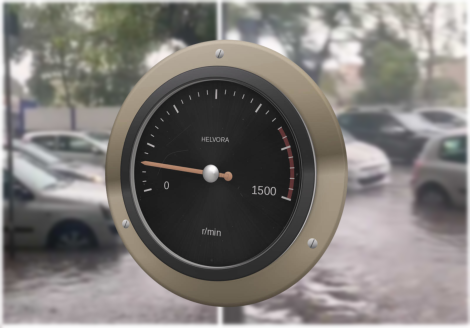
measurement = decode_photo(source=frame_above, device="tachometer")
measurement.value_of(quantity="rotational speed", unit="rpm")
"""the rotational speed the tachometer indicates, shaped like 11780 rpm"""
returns 150 rpm
